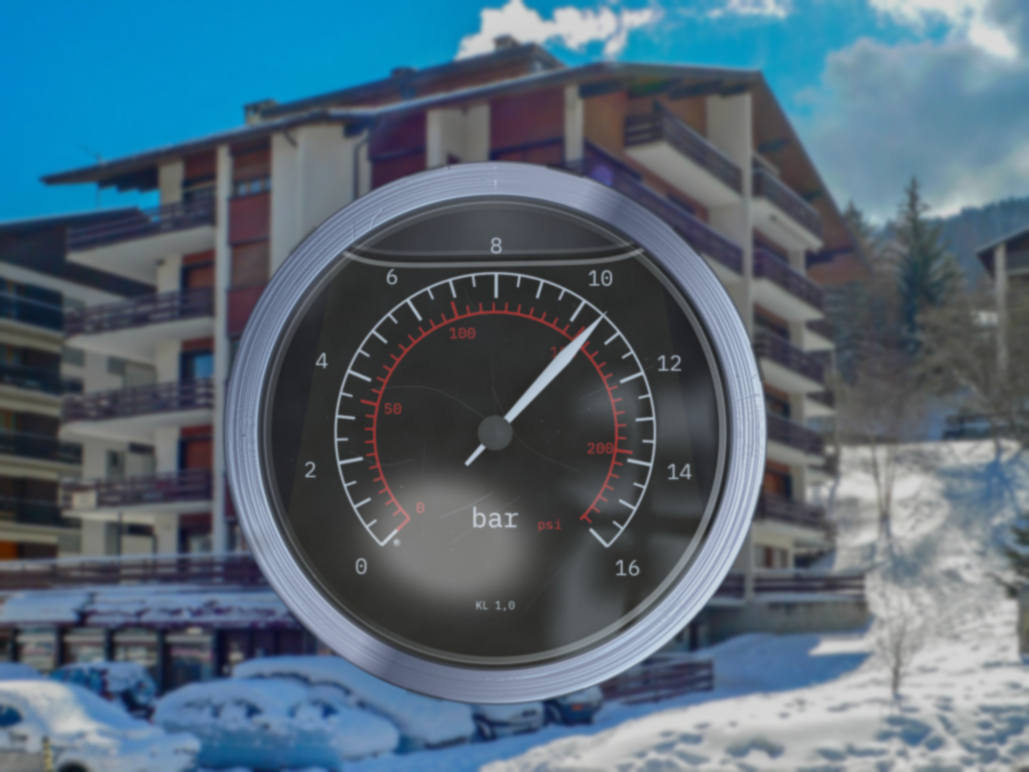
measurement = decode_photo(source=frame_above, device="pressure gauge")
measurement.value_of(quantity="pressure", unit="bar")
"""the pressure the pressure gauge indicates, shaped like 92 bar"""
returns 10.5 bar
